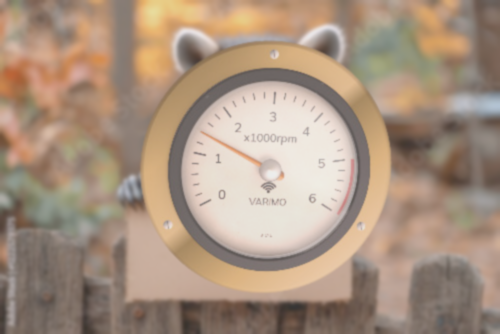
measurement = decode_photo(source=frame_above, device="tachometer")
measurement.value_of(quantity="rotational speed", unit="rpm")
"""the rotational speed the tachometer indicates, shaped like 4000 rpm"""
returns 1400 rpm
